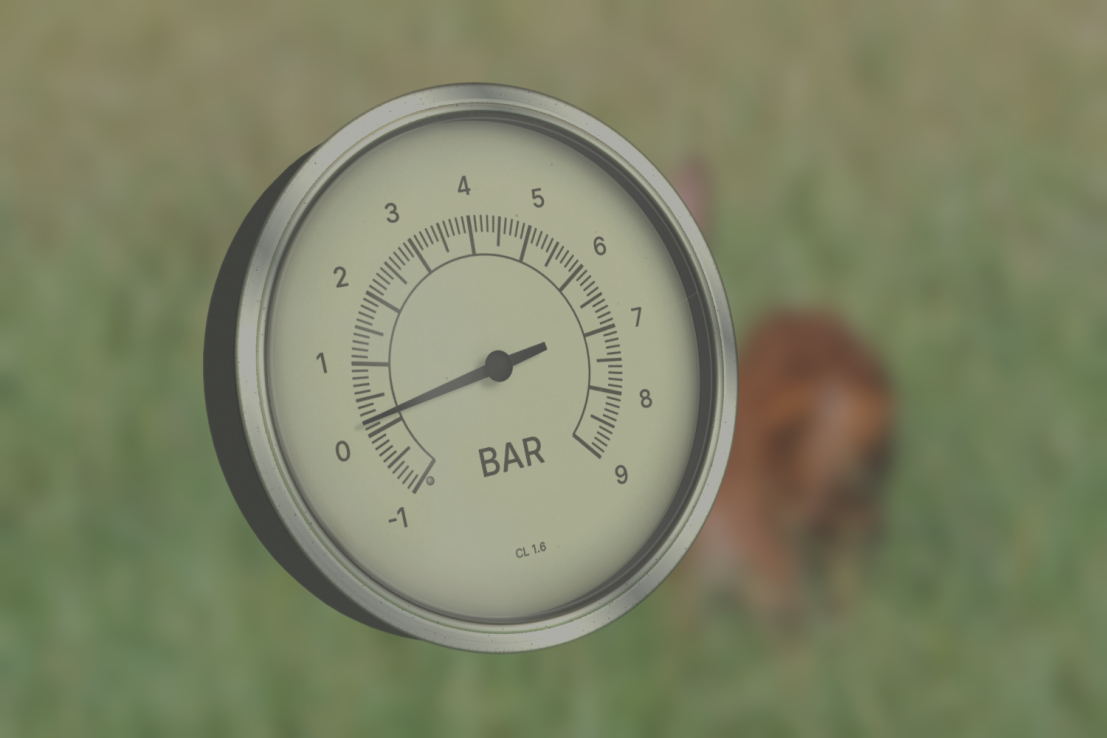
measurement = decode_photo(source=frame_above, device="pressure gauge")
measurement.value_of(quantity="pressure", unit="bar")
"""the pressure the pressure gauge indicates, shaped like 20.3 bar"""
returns 0.2 bar
